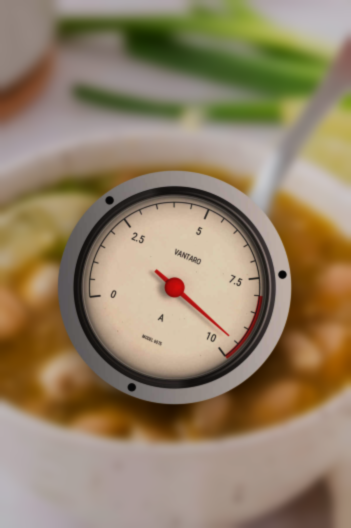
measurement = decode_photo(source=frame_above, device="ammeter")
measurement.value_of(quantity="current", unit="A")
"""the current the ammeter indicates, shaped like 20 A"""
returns 9.5 A
